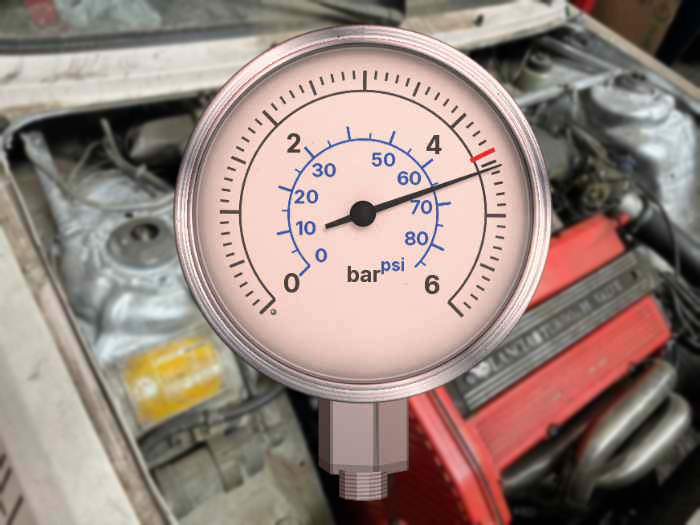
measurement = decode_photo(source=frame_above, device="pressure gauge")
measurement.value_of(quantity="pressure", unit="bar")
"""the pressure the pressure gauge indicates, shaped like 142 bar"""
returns 4.55 bar
